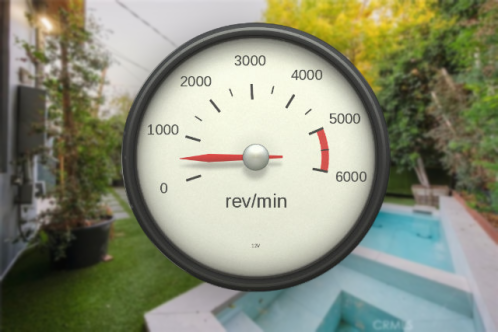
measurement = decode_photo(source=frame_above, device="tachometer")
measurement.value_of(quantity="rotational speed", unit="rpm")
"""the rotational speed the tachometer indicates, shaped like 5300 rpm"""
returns 500 rpm
